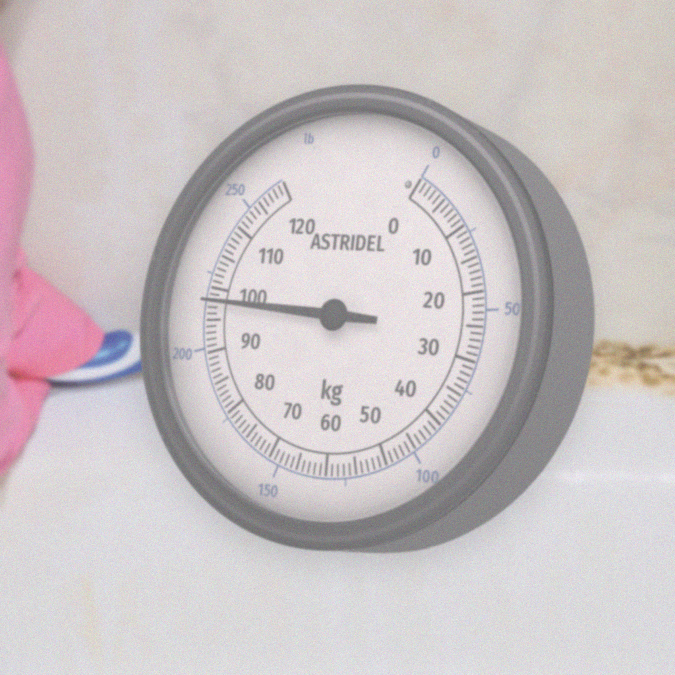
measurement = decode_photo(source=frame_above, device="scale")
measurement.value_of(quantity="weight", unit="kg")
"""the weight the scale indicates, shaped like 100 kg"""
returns 98 kg
